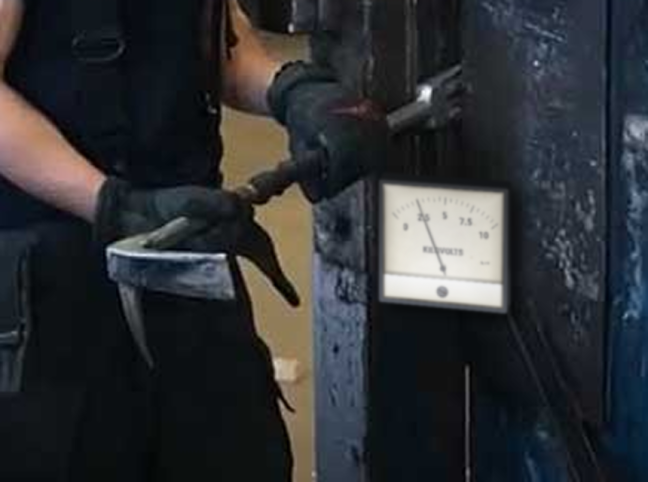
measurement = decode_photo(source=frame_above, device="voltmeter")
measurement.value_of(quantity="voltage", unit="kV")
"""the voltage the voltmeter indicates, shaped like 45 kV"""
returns 2.5 kV
